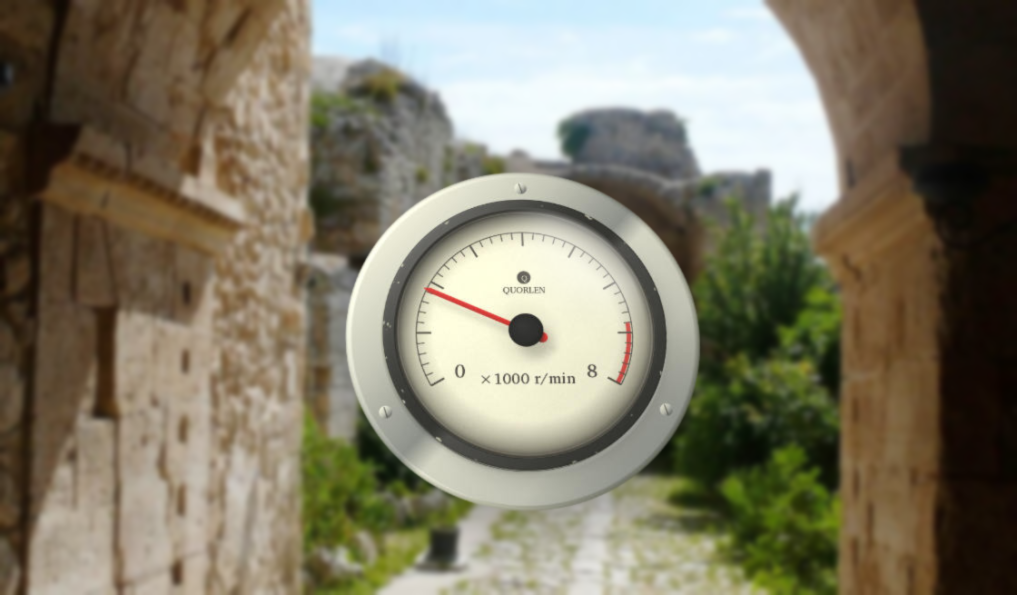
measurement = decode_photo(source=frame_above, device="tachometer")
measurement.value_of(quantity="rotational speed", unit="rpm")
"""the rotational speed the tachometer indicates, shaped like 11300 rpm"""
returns 1800 rpm
